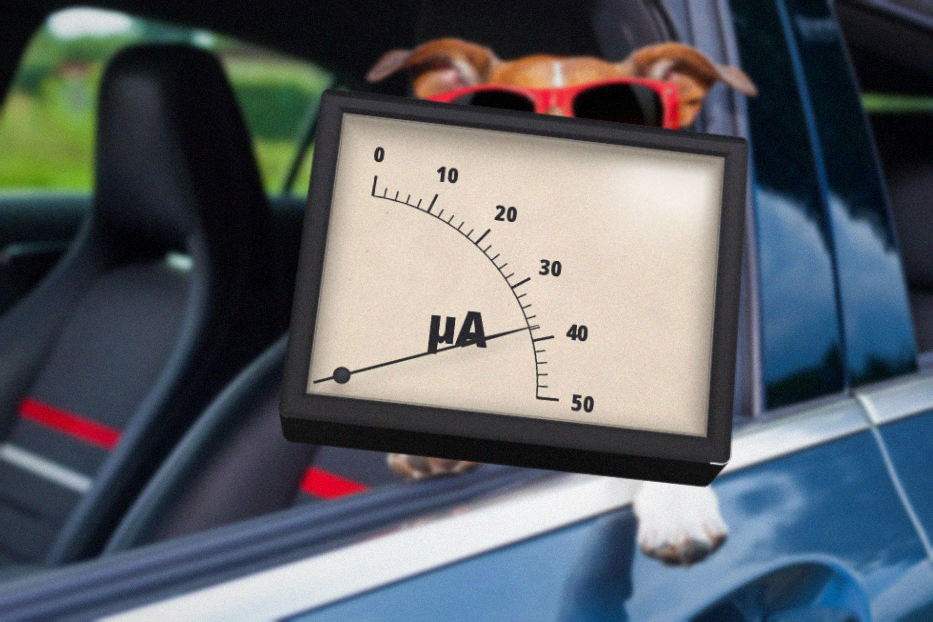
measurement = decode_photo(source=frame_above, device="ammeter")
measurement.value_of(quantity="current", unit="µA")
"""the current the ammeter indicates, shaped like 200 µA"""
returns 38 µA
